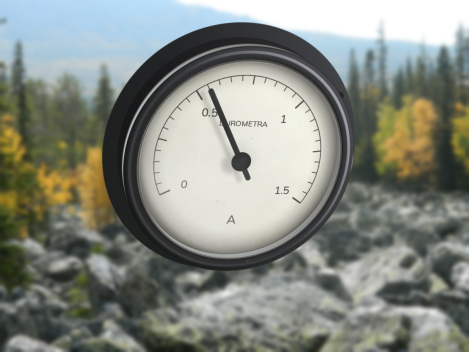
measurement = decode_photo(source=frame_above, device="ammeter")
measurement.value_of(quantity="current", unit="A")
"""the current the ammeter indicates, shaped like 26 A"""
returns 0.55 A
